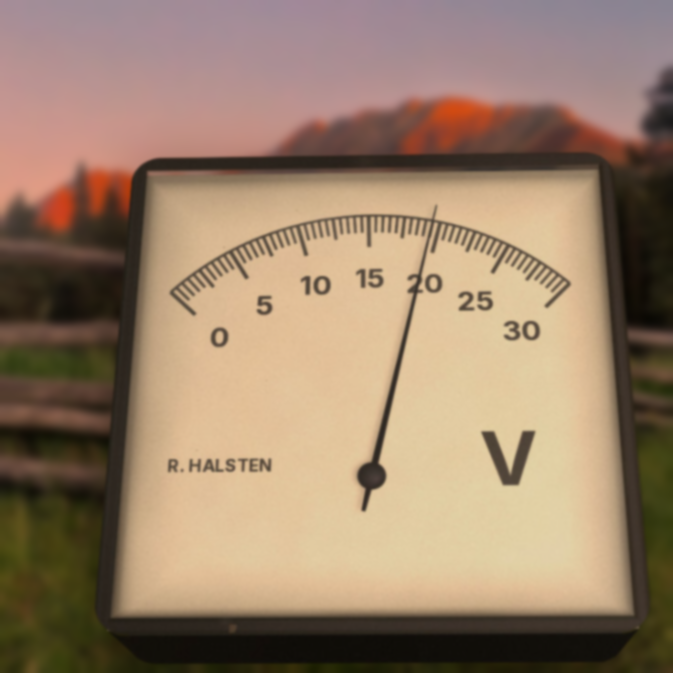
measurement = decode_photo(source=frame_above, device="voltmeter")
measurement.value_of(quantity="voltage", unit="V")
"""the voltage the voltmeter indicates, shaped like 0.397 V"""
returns 19.5 V
